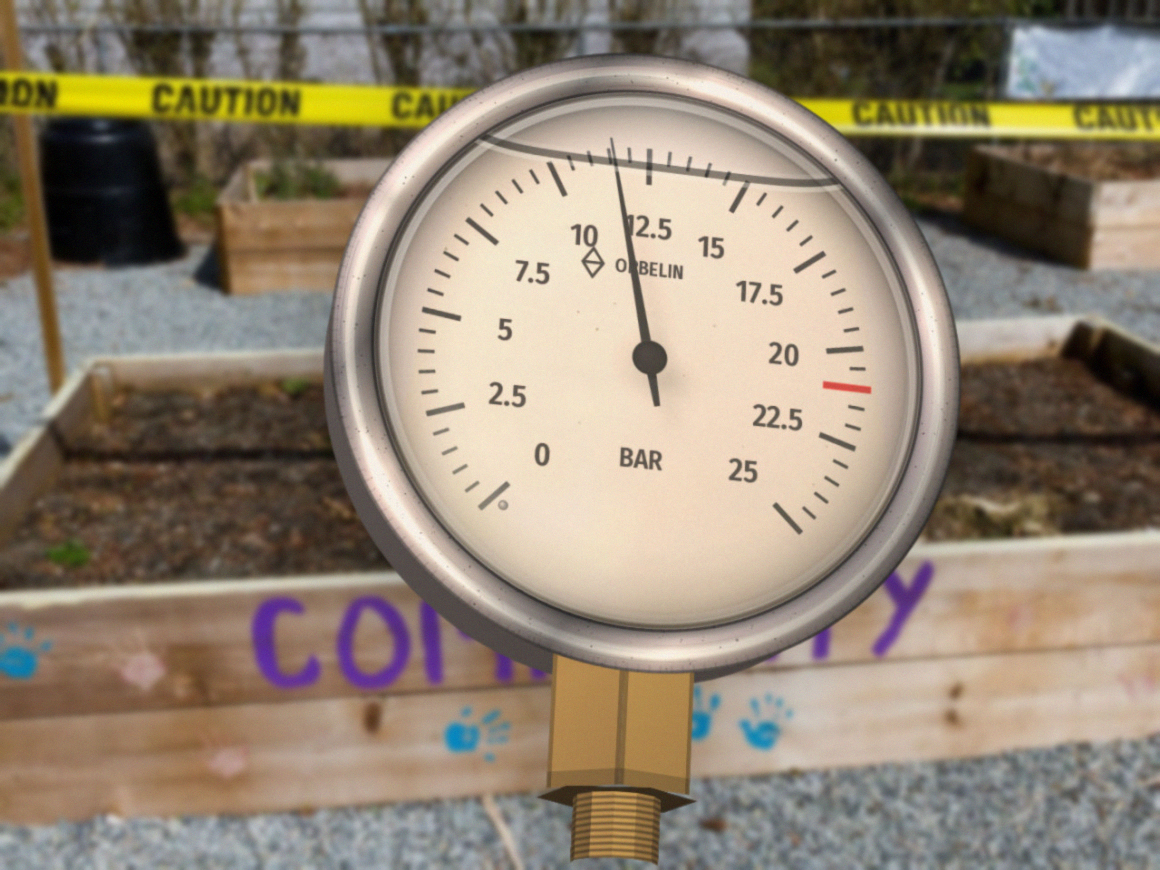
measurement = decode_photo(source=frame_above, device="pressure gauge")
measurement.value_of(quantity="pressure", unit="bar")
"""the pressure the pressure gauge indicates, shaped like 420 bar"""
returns 11.5 bar
